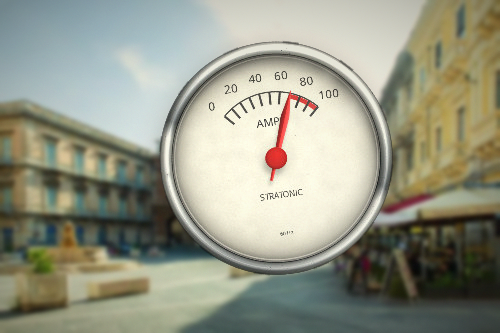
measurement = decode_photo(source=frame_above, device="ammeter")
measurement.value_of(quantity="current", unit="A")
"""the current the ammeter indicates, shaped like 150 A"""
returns 70 A
